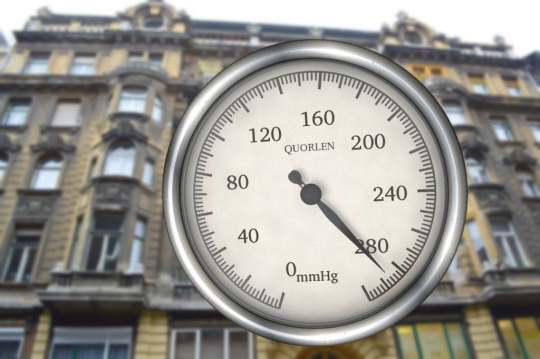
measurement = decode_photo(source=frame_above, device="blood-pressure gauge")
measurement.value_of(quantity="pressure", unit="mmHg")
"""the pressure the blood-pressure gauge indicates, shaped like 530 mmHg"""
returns 286 mmHg
